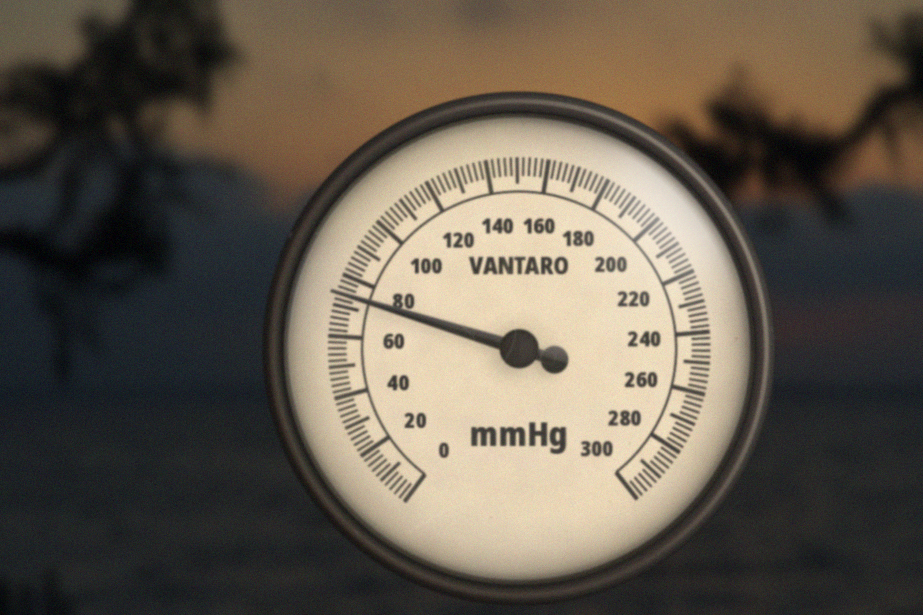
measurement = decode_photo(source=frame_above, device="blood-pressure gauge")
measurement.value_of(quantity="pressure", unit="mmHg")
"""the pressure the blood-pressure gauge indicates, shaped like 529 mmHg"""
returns 74 mmHg
